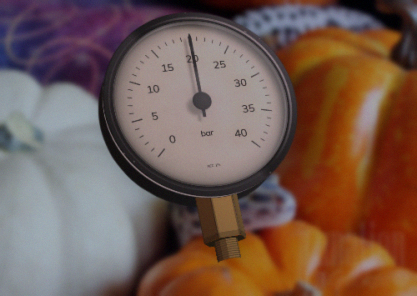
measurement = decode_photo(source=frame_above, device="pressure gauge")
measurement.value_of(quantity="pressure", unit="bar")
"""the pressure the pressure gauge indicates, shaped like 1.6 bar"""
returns 20 bar
